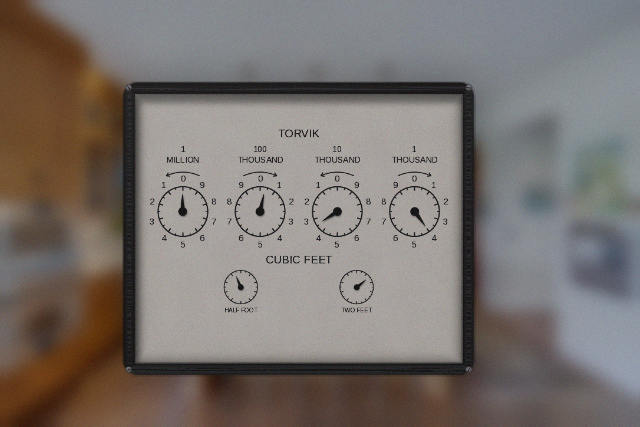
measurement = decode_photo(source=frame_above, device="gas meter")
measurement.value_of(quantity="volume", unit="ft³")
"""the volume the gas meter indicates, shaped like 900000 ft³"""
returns 3400 ft³
